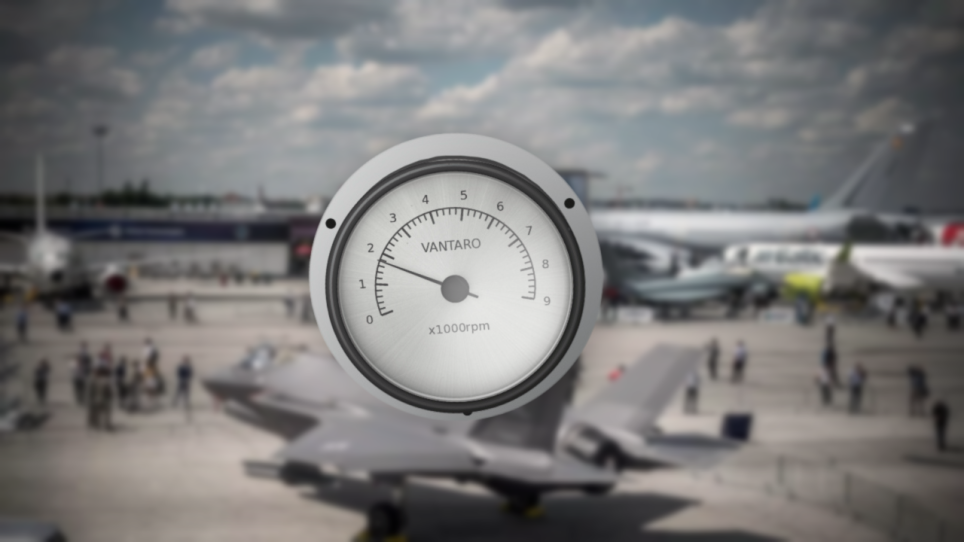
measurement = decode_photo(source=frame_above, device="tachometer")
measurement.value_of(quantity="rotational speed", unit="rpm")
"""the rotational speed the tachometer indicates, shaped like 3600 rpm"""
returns 1800 rpm
